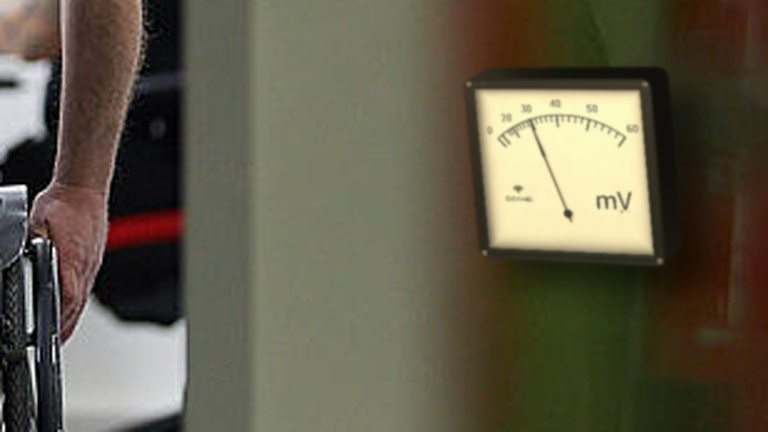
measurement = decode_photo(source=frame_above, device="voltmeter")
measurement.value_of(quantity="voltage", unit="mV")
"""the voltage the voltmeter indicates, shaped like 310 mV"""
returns 30 mV
